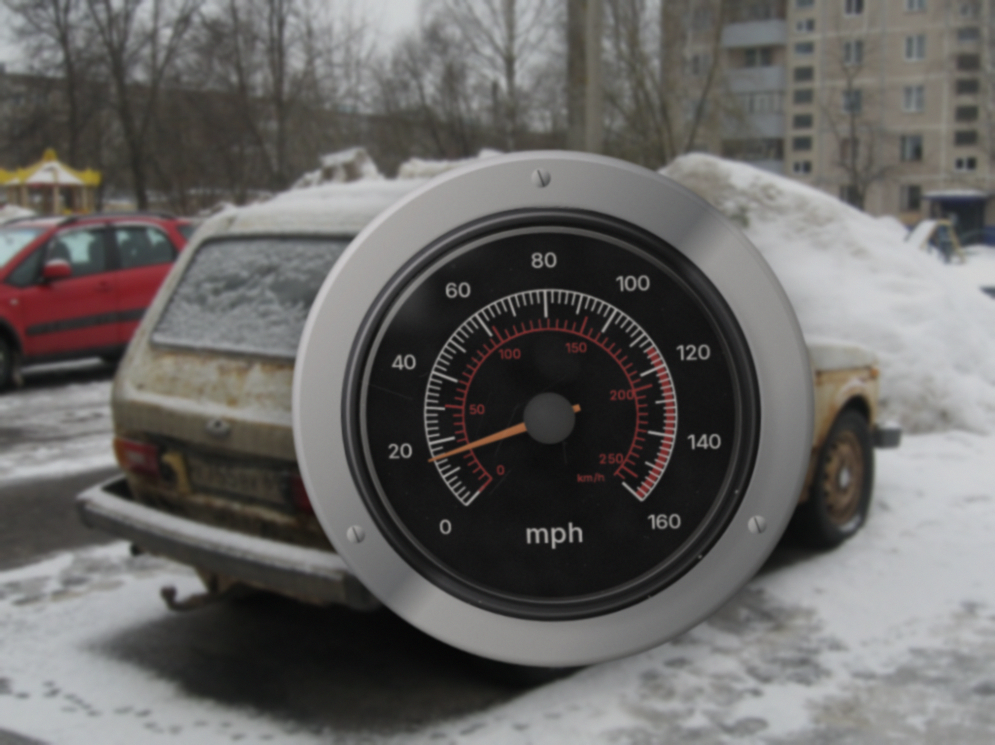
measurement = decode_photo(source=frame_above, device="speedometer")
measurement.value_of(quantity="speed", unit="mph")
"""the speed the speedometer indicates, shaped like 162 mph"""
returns 16 mph
